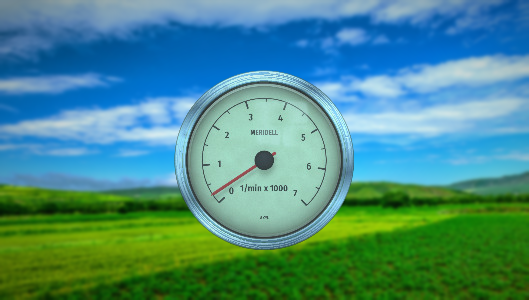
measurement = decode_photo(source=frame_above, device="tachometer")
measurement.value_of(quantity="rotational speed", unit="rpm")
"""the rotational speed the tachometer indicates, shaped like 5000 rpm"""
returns 250 rpm
